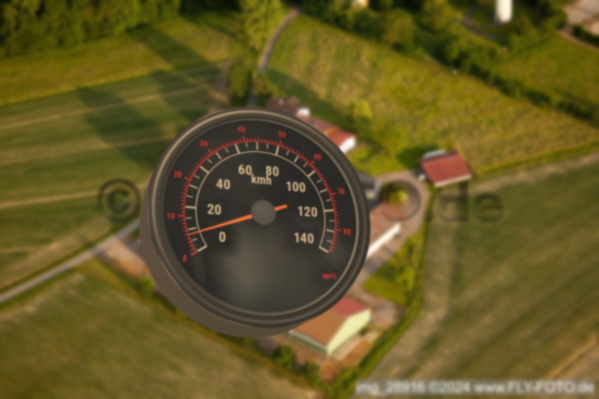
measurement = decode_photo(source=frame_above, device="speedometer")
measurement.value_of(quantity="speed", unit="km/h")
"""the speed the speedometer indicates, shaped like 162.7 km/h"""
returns 7.5 km/h
